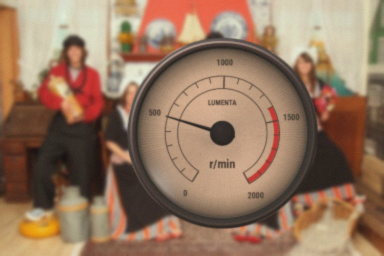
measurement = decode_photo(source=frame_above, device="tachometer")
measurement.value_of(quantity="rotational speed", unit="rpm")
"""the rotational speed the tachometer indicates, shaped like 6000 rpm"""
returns 500 rpm
